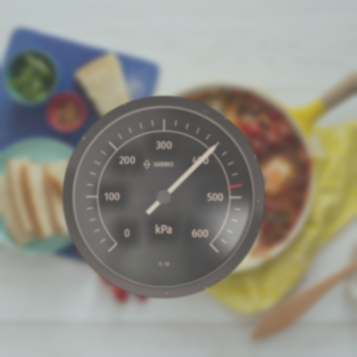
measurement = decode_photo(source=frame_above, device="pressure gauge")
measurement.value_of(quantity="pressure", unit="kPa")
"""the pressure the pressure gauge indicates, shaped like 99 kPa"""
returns 400 kPa
